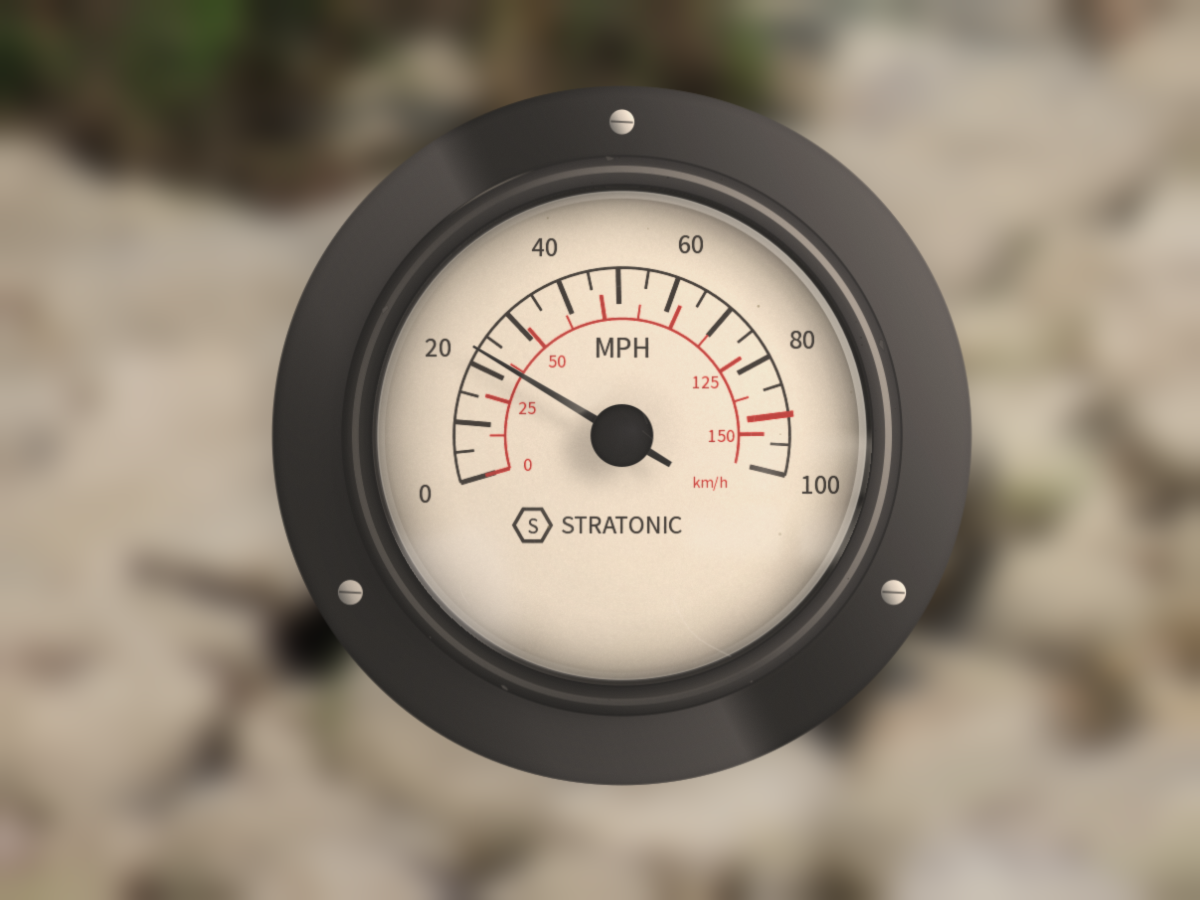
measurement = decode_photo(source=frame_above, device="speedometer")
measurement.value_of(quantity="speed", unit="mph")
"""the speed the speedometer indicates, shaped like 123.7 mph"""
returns 22.5 mph
